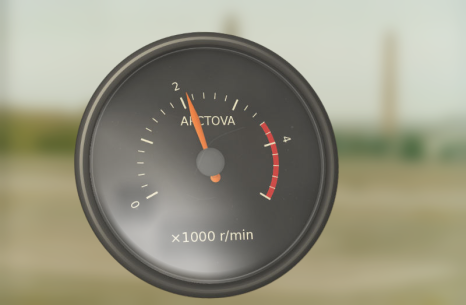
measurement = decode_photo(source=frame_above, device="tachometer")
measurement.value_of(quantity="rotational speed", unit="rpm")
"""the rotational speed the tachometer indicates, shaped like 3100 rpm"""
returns 2100 rpm
